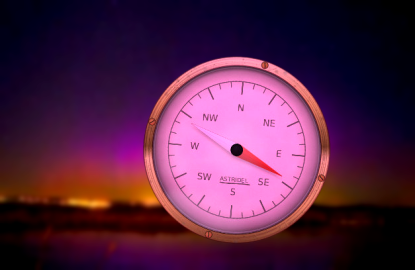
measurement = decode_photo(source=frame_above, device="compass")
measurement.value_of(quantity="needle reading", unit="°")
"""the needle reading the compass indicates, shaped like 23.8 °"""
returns 115 °
